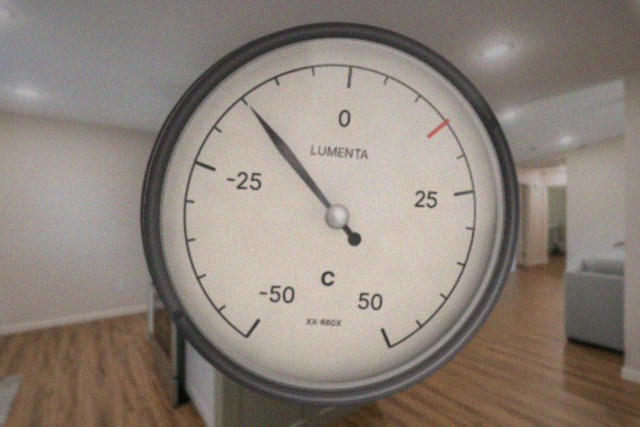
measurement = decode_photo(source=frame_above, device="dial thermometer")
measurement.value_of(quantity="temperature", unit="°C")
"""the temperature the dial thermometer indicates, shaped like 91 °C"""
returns -15 °C
